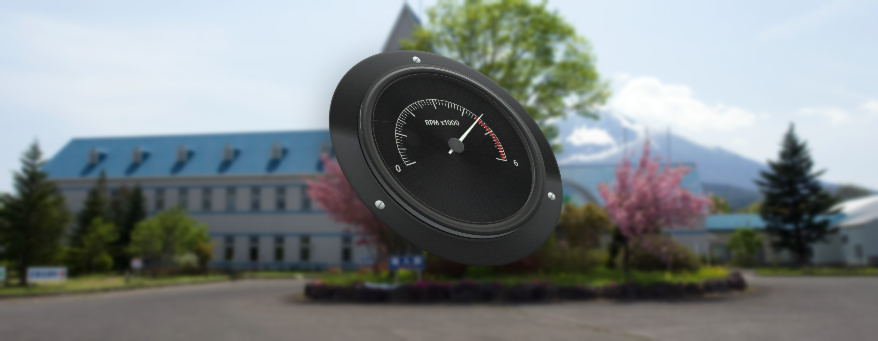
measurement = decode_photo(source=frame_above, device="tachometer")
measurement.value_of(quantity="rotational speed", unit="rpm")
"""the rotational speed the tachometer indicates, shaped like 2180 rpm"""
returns 4500 rpm
